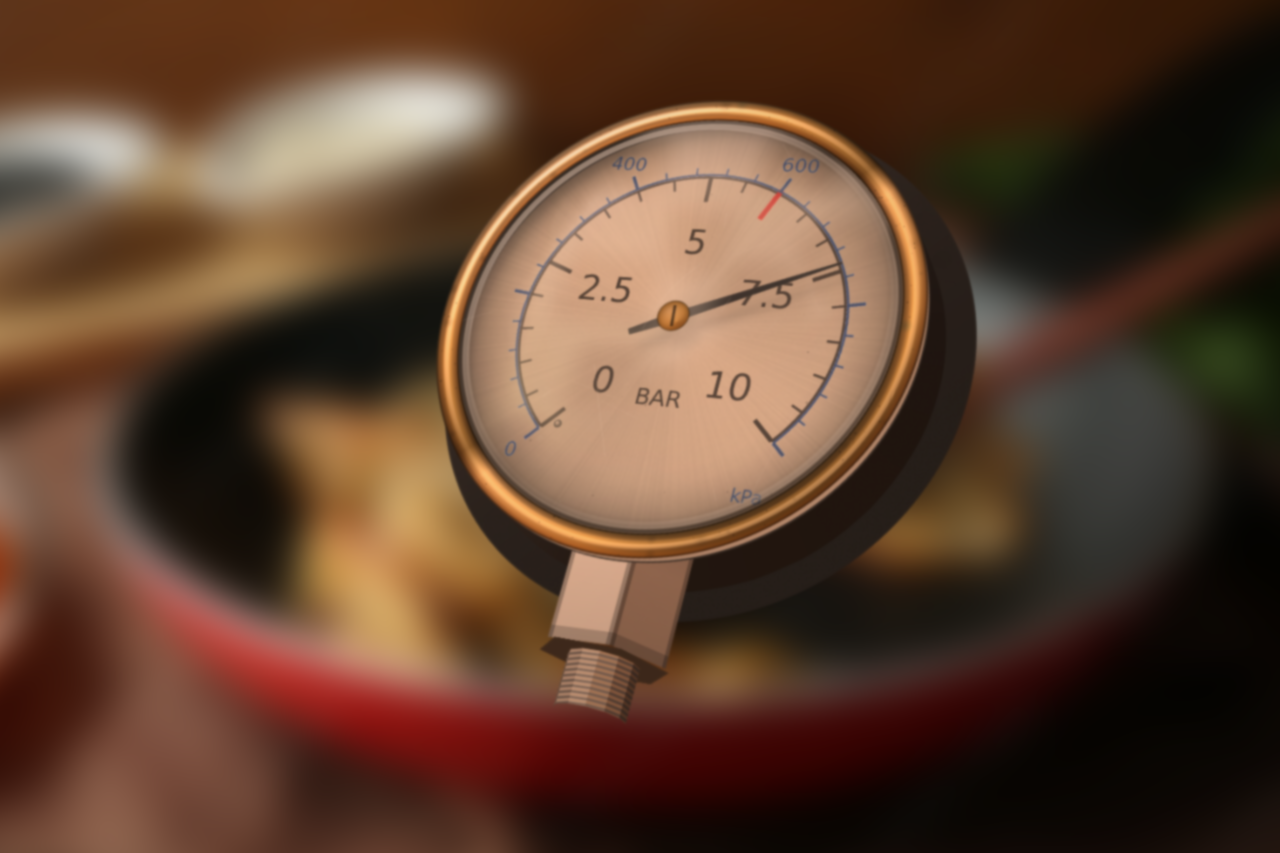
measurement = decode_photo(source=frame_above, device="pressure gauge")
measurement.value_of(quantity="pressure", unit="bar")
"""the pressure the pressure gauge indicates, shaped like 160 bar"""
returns 7.5 bar
